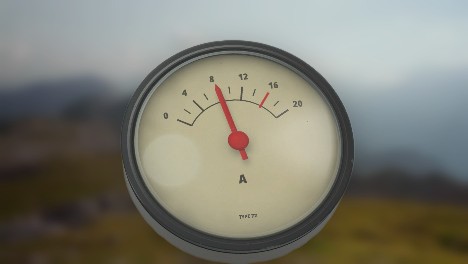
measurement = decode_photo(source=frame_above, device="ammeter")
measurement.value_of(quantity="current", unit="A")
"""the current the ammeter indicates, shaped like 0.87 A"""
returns 8 A
